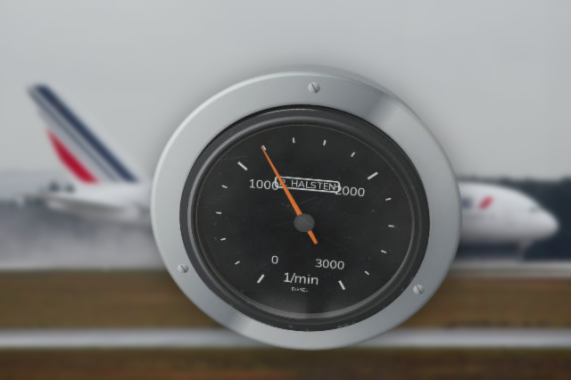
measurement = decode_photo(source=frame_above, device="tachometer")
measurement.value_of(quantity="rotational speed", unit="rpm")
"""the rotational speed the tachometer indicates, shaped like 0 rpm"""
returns 1200 rpm
